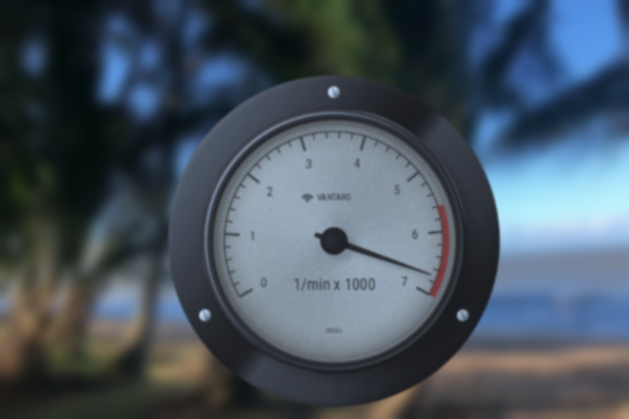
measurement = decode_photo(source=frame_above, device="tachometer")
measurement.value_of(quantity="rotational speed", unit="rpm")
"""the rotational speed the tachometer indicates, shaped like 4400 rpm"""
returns 6700 rpm
